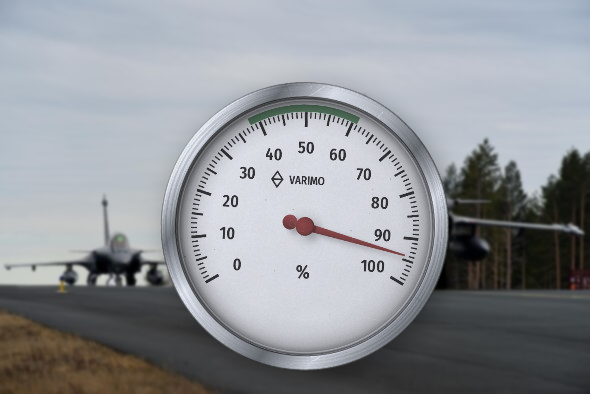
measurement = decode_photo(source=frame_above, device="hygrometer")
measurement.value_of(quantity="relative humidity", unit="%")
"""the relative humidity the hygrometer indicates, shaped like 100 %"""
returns 94 %
